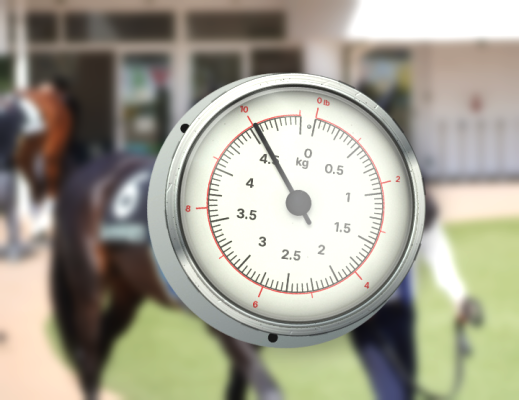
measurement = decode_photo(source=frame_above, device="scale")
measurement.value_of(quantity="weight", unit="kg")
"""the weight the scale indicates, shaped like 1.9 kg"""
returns 4.55 kg
